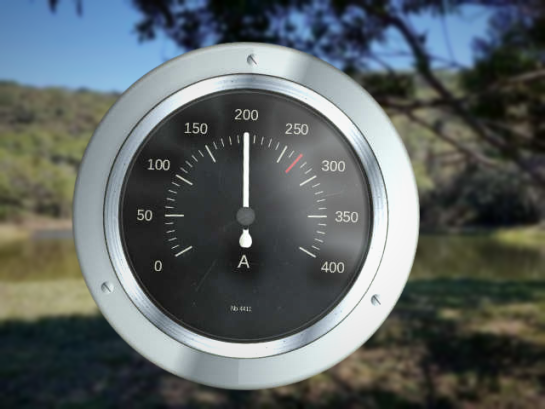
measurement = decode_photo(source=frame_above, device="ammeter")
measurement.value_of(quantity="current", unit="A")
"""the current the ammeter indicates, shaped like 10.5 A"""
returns 200 A
